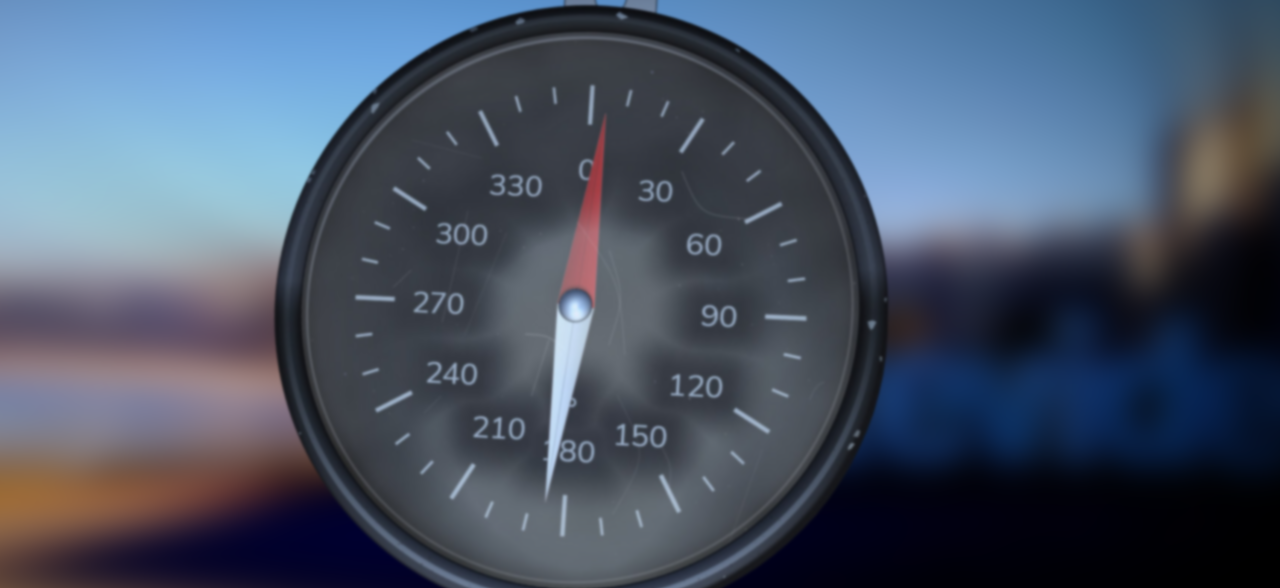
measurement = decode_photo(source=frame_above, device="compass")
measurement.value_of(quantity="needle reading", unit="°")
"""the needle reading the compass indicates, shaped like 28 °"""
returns 5 °
